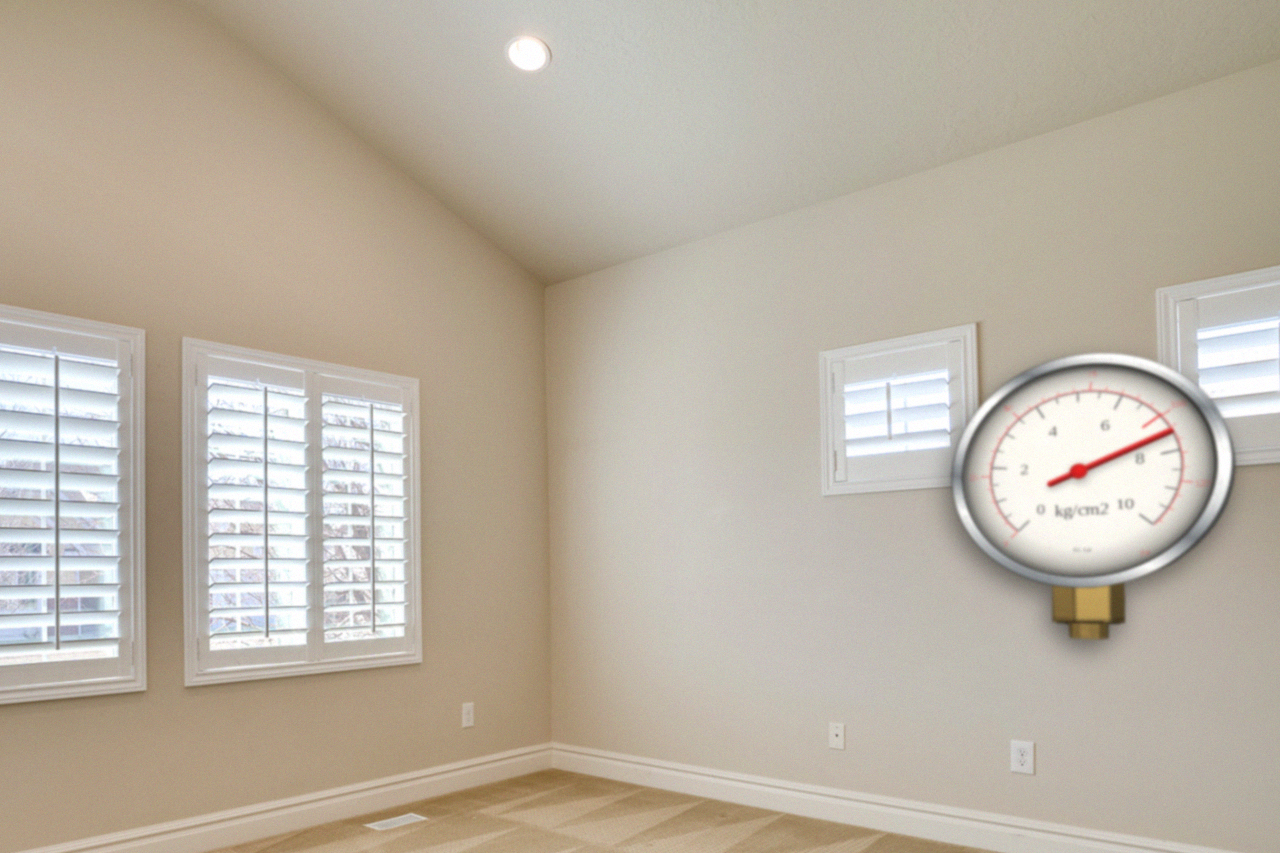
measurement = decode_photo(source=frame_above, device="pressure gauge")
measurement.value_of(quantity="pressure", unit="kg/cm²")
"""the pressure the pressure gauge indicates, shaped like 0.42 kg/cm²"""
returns 7.5 kg/cm²
